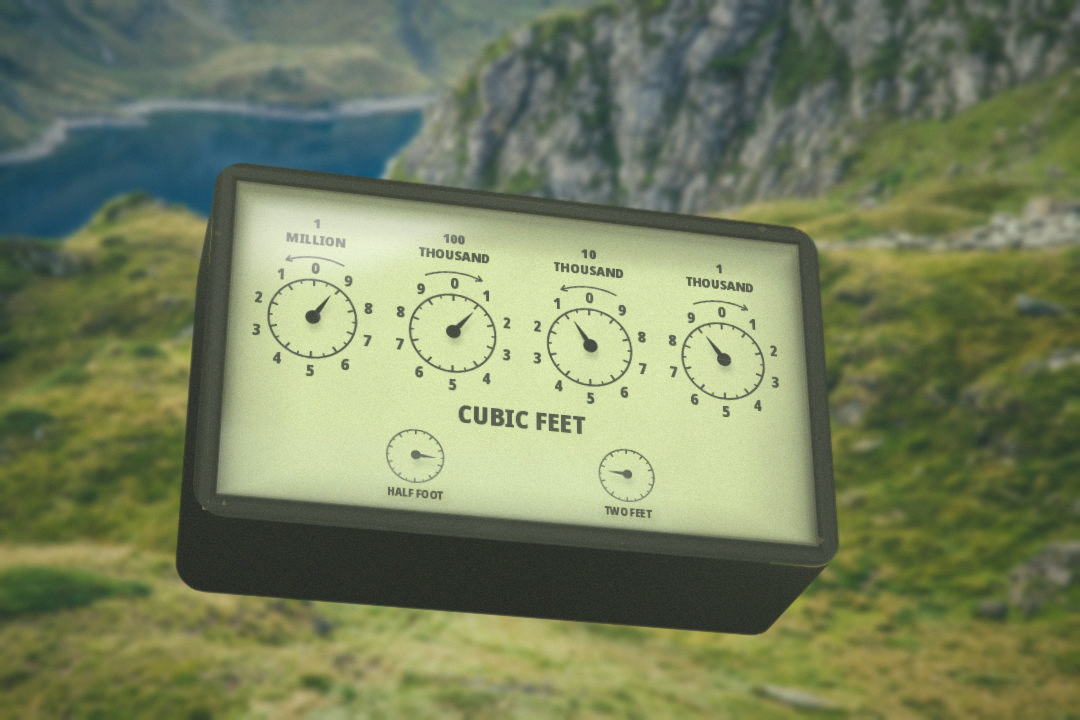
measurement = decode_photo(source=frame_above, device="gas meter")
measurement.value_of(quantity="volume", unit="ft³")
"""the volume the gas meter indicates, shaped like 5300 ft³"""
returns 910900 ft³
